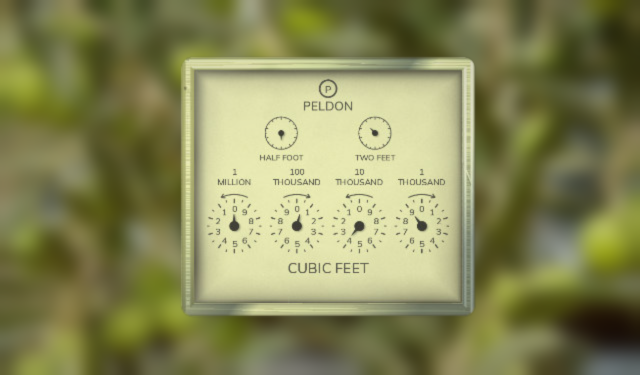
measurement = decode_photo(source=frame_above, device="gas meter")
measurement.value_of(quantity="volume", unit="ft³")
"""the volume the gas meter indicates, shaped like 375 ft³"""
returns 3900 ft³
